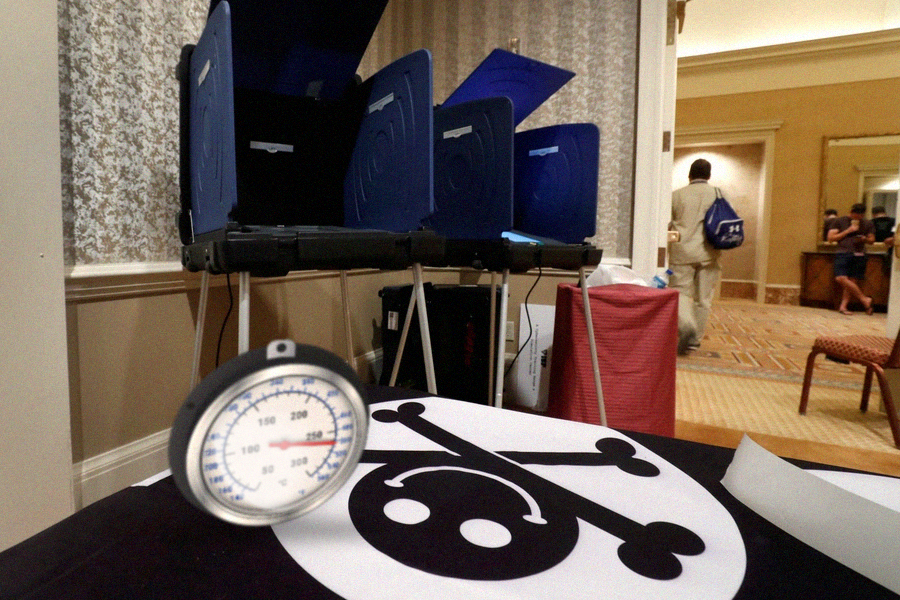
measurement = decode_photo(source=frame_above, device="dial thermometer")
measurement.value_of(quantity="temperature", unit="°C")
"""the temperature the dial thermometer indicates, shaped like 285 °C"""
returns 260 °C
